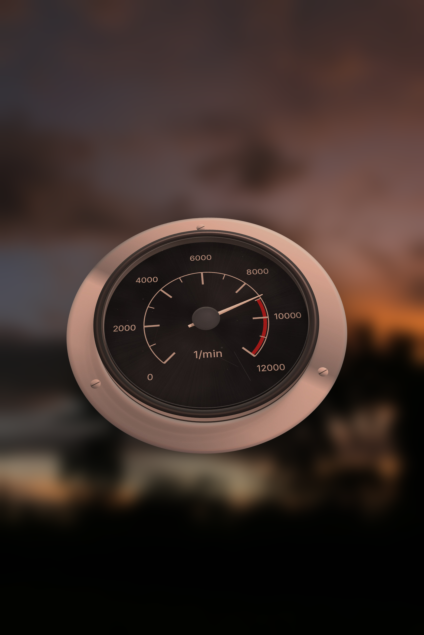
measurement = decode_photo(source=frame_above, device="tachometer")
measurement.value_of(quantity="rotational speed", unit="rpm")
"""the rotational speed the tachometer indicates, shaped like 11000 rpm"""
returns 9000 rpm
